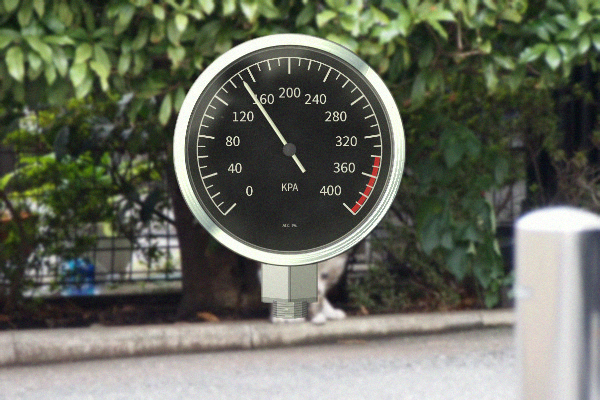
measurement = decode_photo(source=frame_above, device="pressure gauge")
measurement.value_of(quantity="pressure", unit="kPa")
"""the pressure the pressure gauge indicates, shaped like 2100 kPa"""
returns 150 kPa
